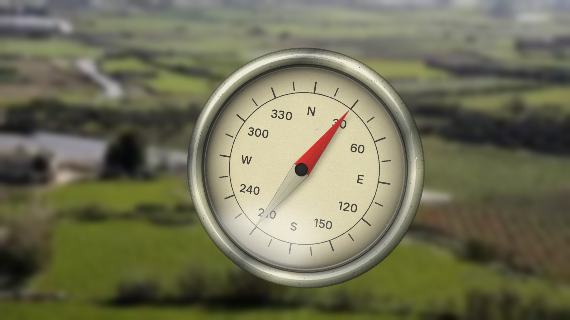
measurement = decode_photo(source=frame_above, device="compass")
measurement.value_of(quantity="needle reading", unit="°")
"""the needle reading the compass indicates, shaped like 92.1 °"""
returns 30 °
